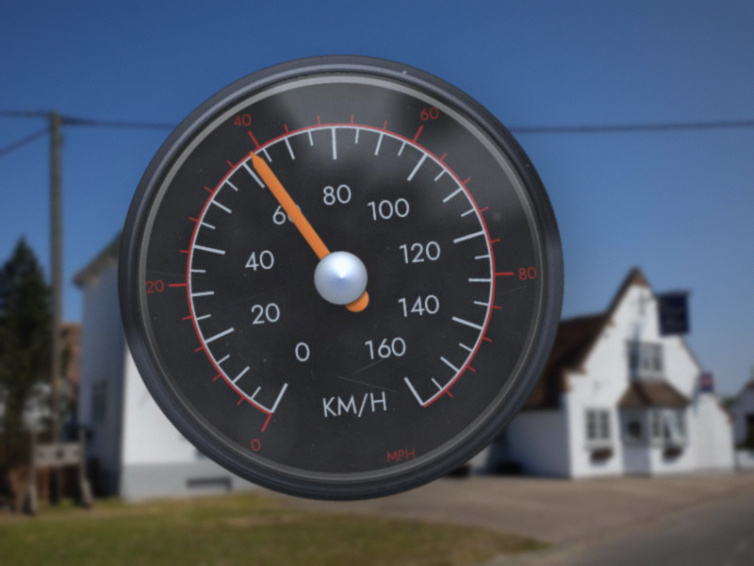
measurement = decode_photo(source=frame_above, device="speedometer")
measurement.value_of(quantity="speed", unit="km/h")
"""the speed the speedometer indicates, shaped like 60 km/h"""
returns 62.5 km/h
